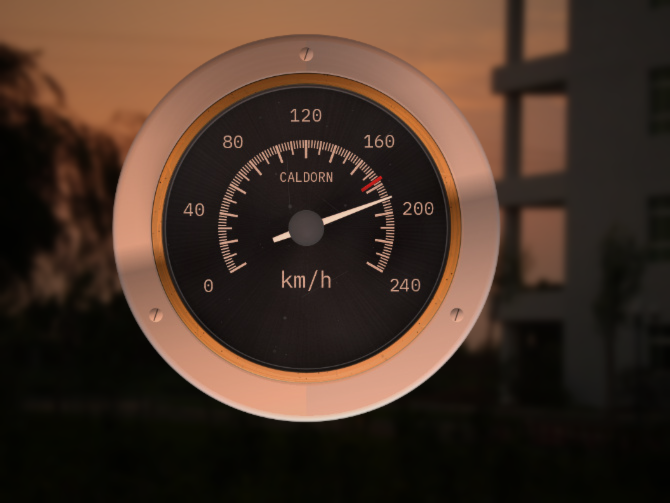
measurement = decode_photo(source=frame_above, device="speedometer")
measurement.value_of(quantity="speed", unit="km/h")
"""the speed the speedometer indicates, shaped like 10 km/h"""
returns 190 km/h
